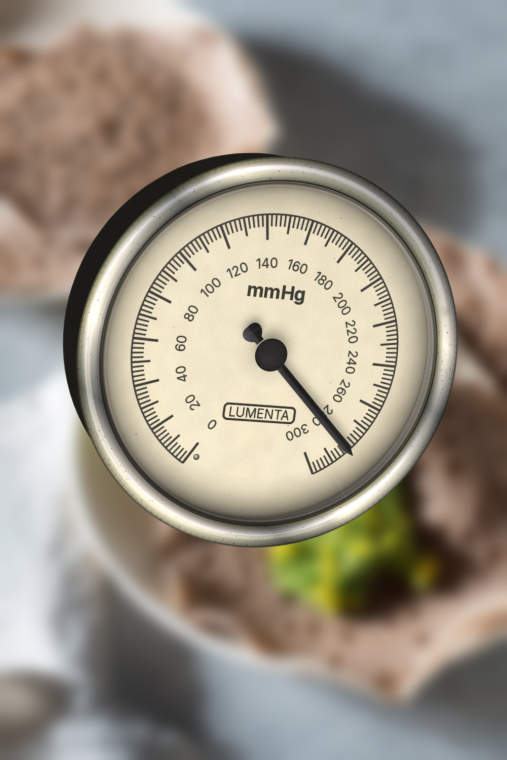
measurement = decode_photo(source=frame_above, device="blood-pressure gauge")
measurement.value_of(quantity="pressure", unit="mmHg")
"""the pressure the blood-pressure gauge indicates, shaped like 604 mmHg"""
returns 282 mmHg
